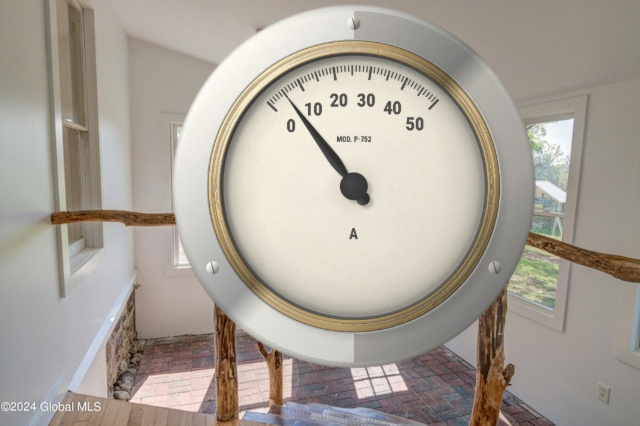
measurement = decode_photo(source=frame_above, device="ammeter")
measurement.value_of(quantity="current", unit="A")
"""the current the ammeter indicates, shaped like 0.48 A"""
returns 5 A
